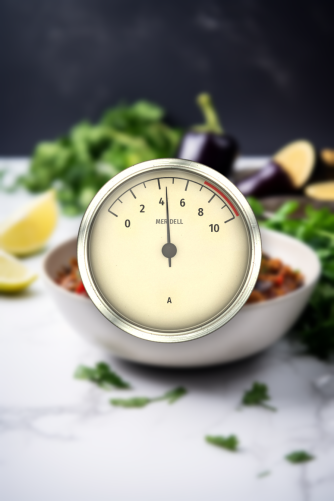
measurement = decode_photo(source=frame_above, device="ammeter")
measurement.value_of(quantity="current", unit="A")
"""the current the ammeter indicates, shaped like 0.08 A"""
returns 4.5 A
